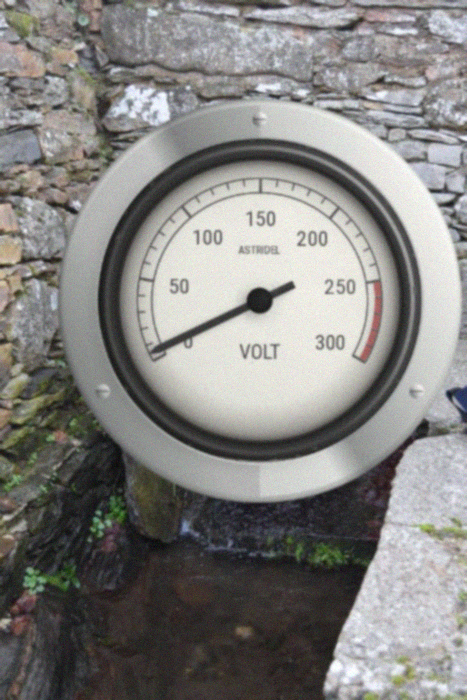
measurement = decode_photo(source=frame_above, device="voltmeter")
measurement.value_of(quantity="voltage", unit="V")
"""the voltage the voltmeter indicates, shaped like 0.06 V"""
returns 5 V
